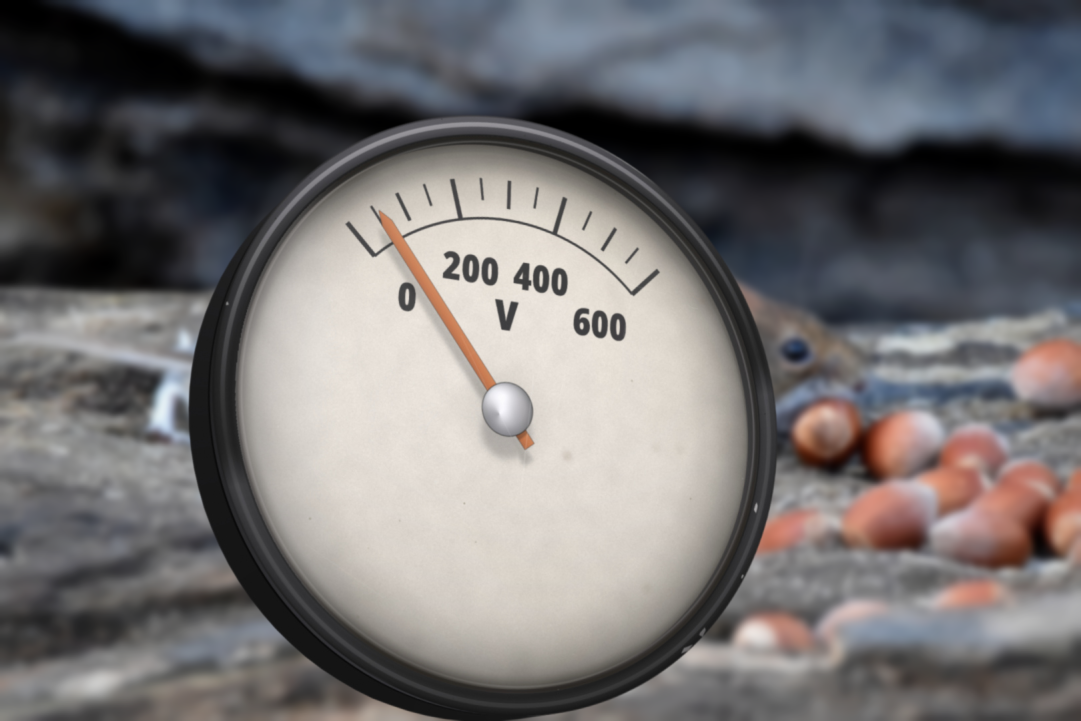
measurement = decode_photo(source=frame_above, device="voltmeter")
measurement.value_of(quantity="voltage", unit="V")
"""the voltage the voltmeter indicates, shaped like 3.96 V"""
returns 50 V
